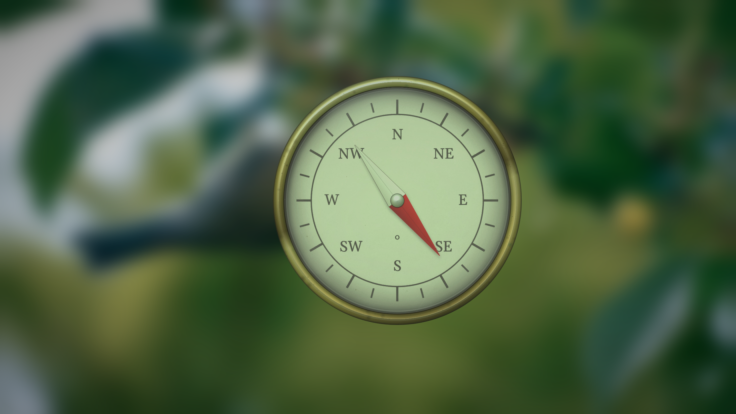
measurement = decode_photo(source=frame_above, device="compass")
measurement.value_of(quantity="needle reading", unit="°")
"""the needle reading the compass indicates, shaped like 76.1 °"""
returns 142.5 °
